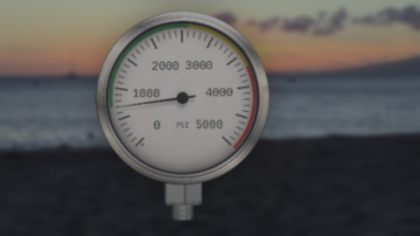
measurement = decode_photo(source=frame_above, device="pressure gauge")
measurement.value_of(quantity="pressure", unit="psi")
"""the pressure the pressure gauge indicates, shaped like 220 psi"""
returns 700 psi
